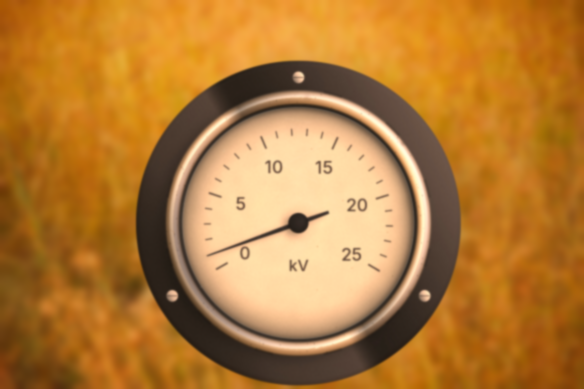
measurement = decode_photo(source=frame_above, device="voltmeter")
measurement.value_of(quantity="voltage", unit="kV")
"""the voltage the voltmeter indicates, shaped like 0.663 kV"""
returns 1 kV
